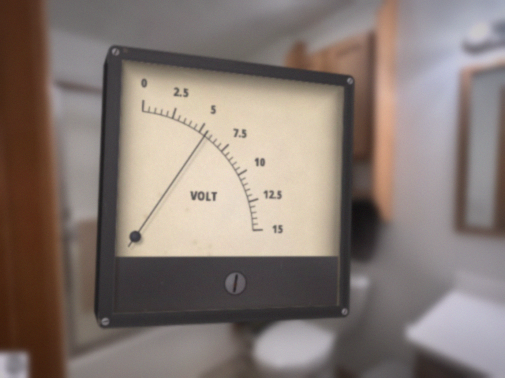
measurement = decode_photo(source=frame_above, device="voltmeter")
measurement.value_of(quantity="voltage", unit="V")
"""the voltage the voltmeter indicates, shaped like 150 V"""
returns 5.5 V
